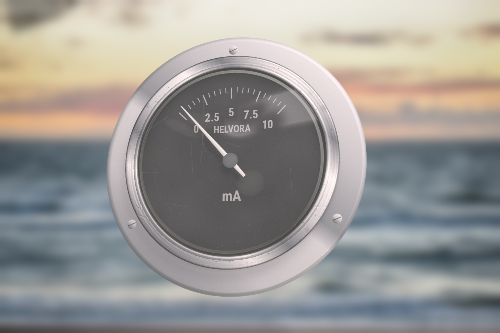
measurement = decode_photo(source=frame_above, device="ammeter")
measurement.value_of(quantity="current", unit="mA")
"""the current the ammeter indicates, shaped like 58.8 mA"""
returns 0.5 mA
